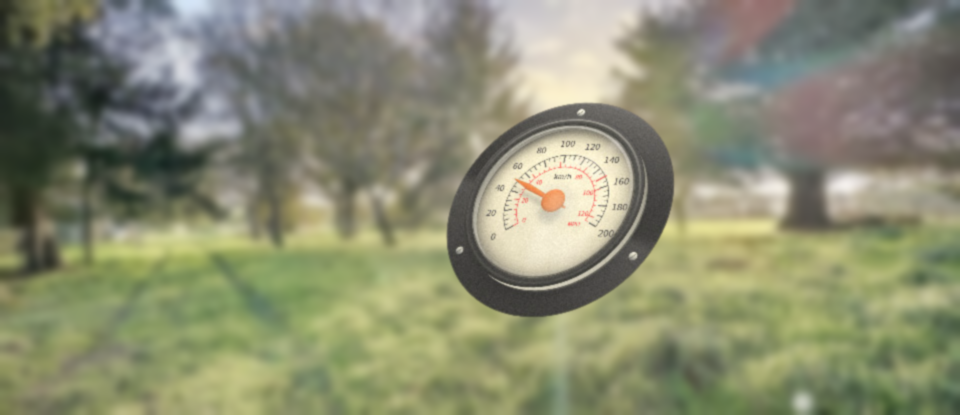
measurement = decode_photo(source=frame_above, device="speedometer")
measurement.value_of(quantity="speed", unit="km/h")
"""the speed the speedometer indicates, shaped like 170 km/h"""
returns 50 km/h
